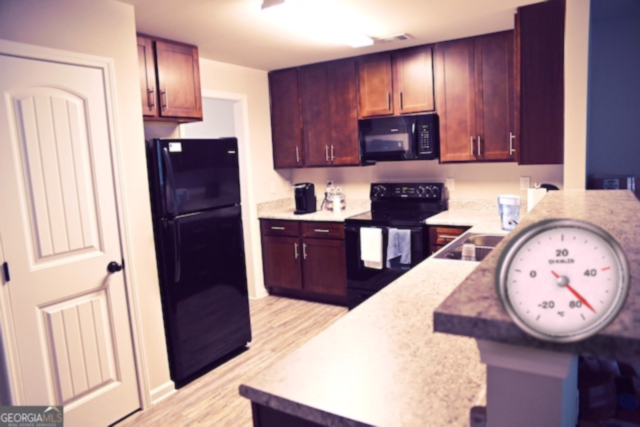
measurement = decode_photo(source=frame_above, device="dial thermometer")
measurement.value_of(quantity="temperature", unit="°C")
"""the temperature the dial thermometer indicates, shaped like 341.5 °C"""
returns 56 °C
